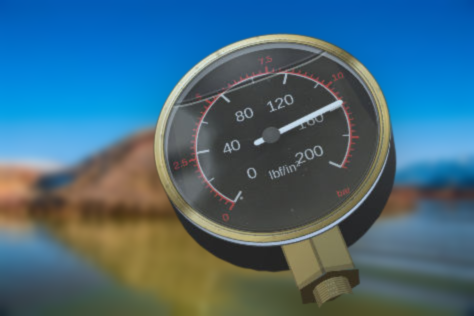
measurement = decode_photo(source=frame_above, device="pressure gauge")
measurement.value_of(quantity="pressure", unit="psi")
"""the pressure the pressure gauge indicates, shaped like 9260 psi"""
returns 160 psi
